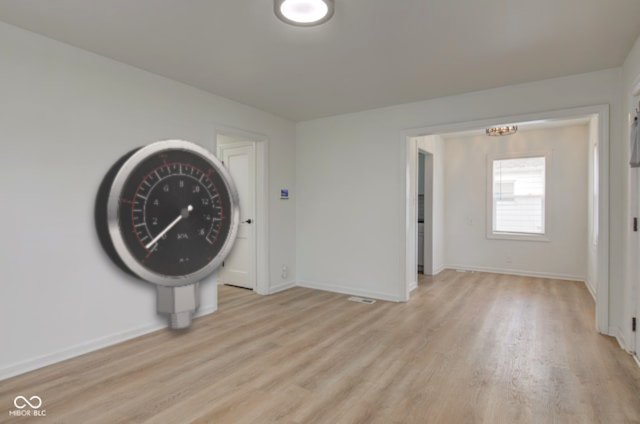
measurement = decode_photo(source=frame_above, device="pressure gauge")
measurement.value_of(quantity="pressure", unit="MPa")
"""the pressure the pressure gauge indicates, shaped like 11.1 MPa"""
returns 0.5 MPa
